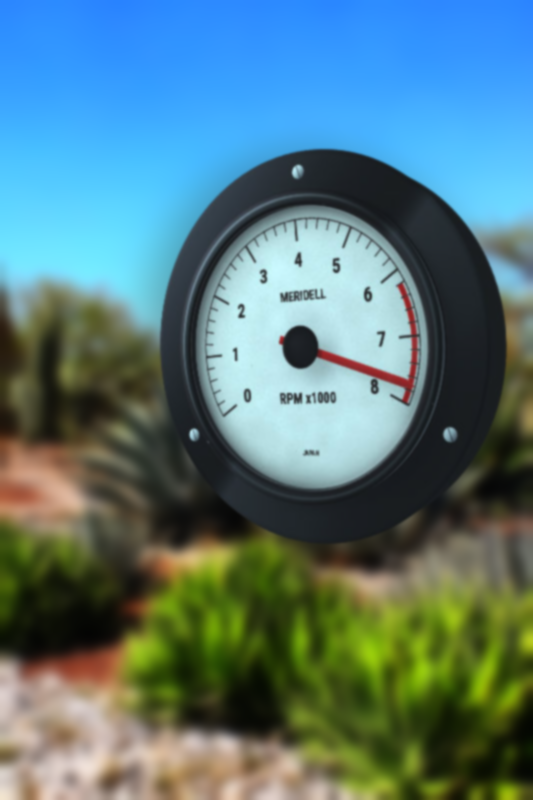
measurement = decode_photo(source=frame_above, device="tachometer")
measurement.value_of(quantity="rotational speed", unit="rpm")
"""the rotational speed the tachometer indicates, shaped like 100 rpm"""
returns 7700 rpm
